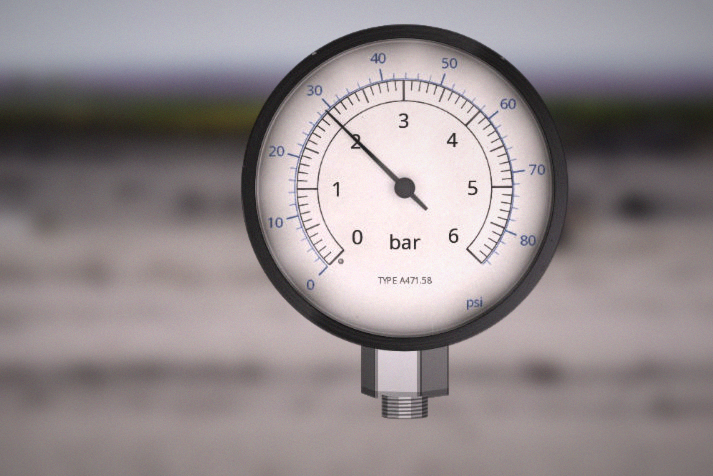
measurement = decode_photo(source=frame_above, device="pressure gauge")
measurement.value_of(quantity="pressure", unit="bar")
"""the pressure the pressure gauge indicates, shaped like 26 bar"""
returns 2 bar
